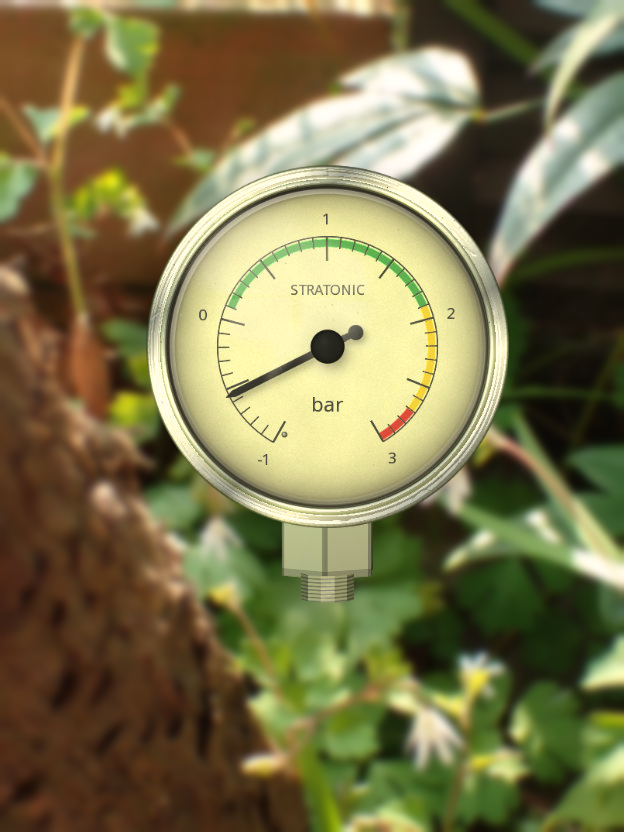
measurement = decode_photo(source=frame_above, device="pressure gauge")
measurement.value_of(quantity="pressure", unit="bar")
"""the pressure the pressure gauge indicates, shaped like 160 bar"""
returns -0.55 bar
